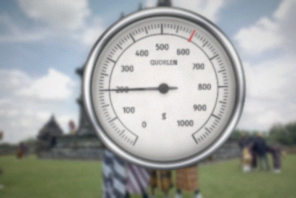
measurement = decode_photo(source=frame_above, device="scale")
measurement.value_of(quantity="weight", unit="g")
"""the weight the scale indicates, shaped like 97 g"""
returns 200 g
